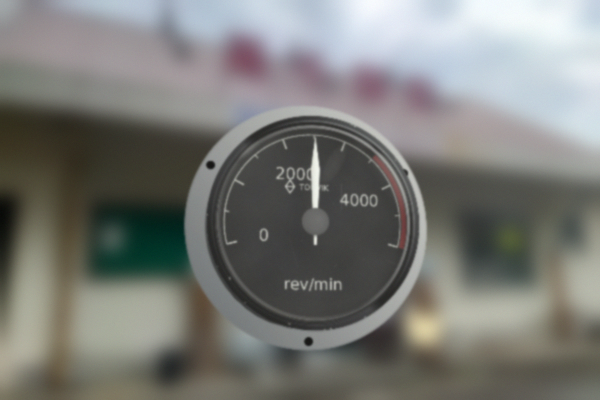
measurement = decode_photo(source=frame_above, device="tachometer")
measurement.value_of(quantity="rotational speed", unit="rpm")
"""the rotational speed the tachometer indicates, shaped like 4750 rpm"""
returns 2500 rpm
